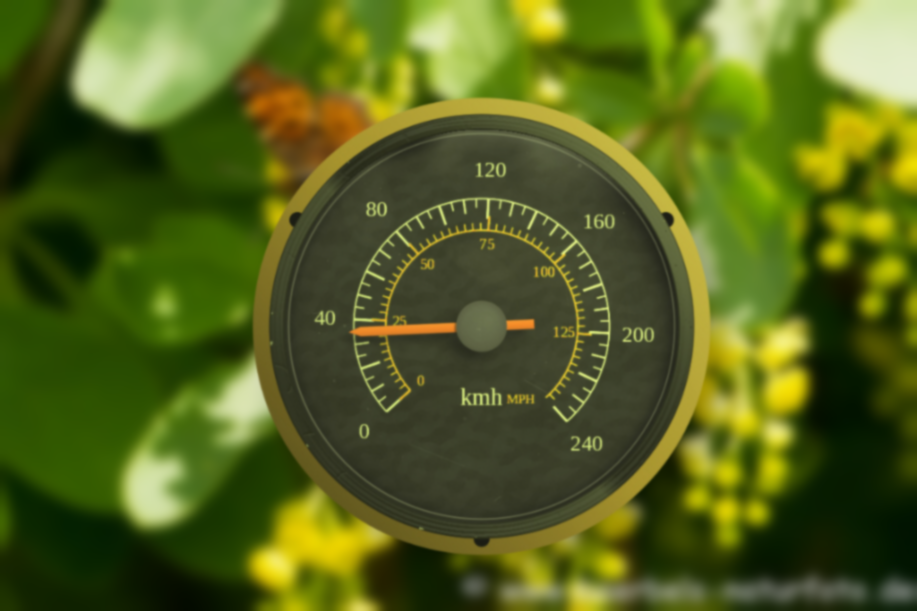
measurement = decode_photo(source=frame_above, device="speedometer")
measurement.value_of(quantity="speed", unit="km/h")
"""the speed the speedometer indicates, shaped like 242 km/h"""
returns 35 km/h
